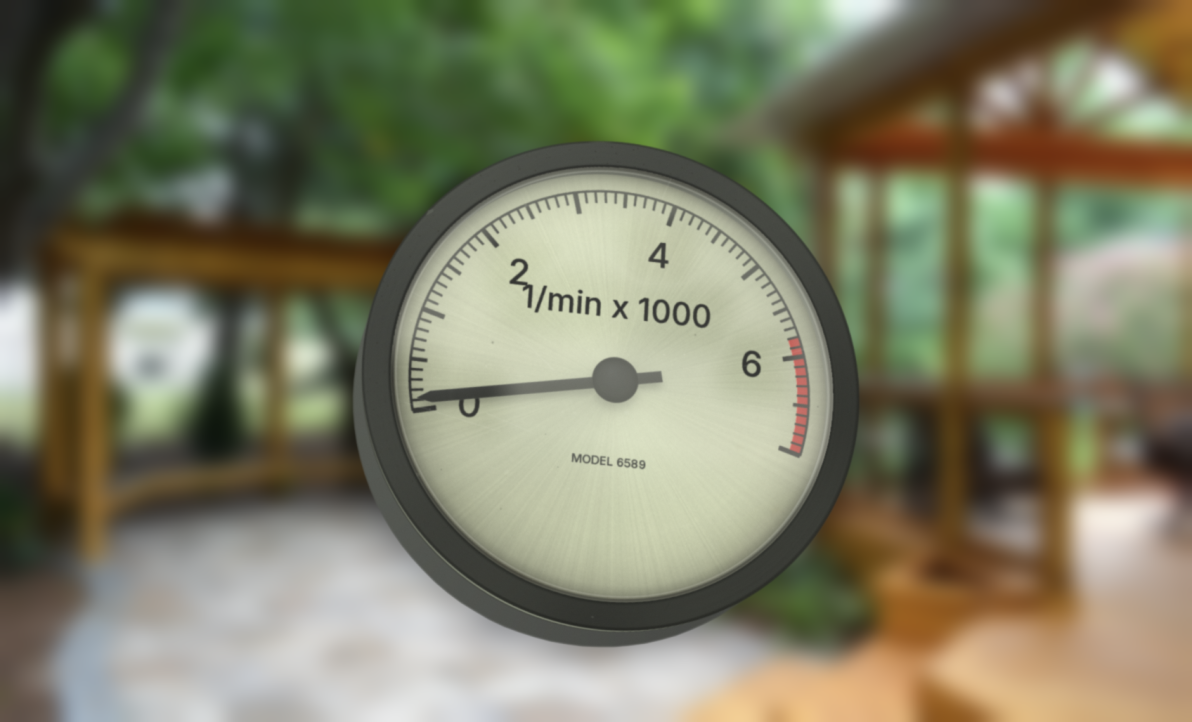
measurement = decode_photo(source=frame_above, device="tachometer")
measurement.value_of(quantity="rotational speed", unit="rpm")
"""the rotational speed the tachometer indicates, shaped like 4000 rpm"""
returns 100 rpm
